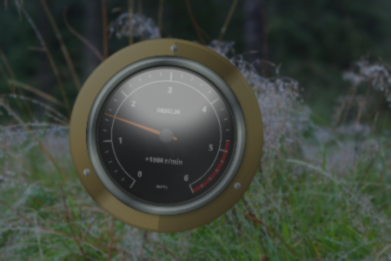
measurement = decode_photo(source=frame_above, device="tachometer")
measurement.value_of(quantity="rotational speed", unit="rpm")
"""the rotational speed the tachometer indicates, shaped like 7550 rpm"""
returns 1500 rpm
